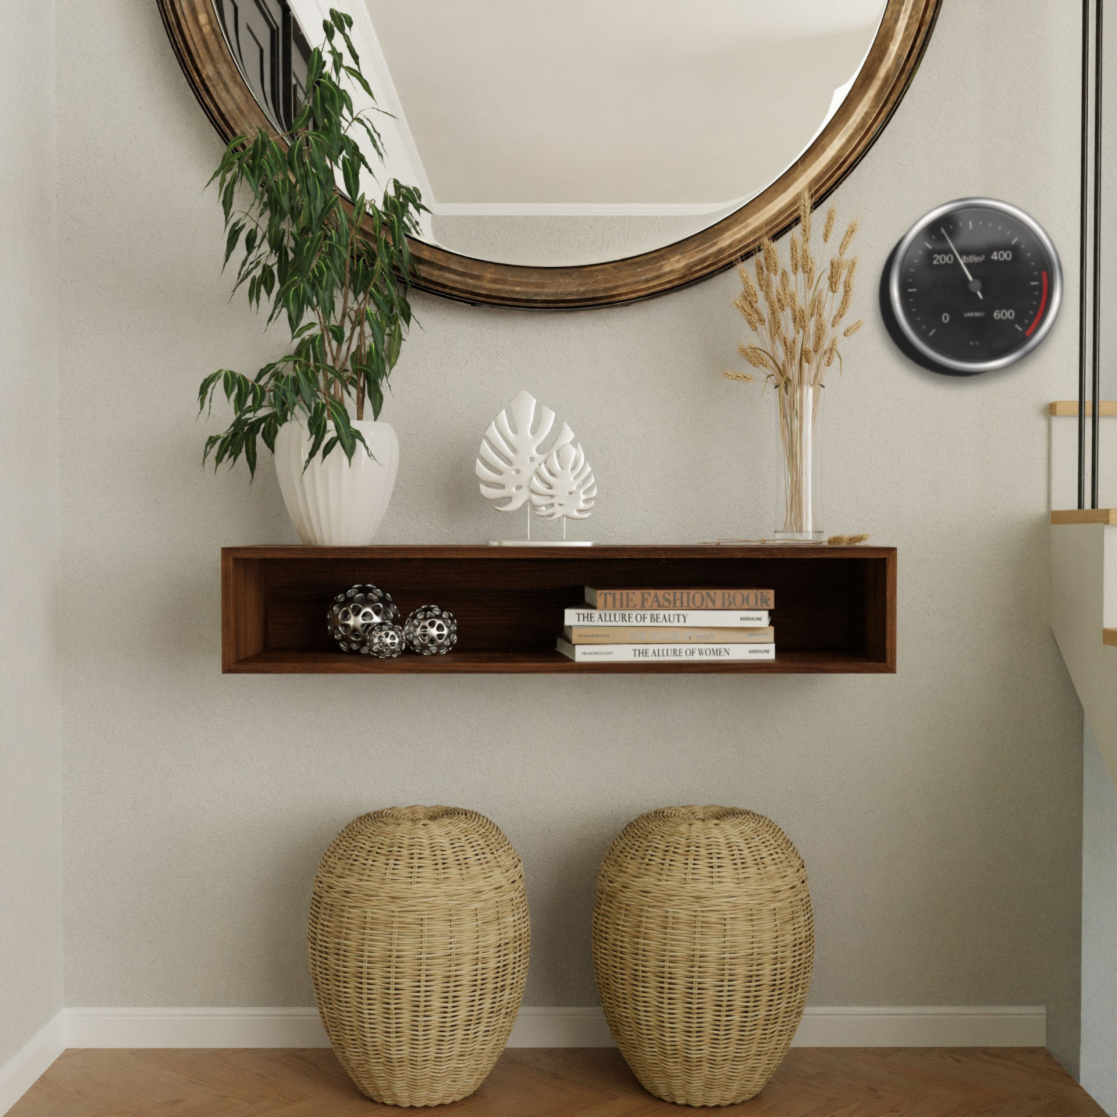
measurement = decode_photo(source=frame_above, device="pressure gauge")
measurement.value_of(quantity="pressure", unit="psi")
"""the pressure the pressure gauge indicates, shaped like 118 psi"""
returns 240 psi
